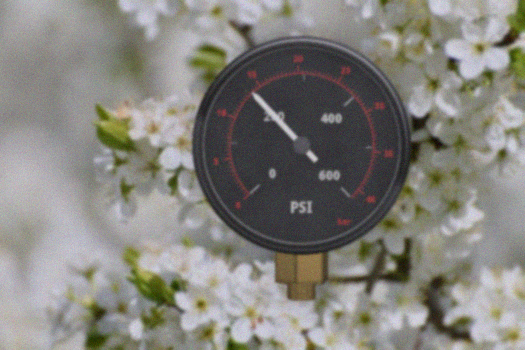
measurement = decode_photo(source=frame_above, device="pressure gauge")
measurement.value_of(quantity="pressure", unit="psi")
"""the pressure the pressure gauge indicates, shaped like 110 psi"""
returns 200 psi
